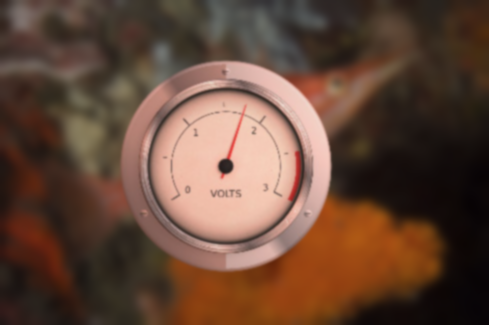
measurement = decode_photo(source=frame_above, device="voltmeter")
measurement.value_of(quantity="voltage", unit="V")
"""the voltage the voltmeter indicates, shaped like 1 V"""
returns 1.75 V
